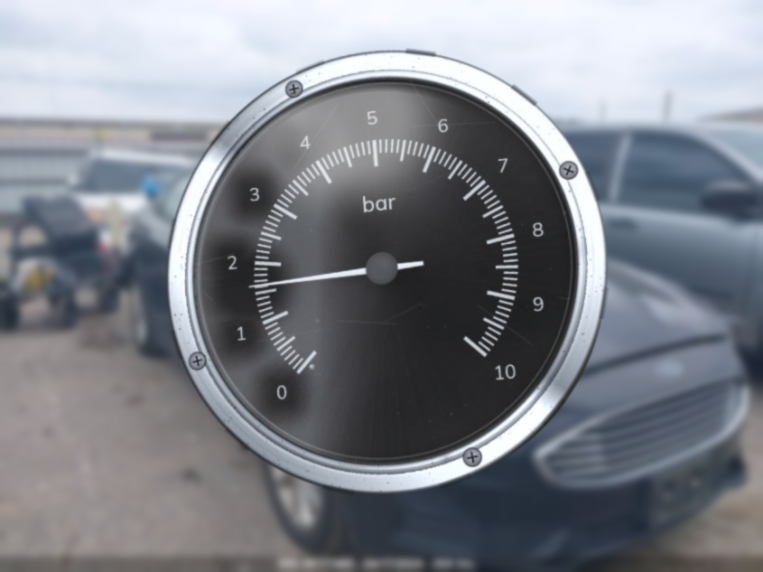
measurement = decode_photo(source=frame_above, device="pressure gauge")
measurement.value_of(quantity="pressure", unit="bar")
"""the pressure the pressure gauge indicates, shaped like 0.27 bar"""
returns 1.6 bar
